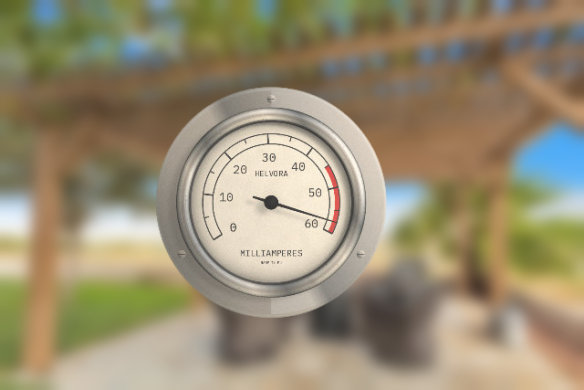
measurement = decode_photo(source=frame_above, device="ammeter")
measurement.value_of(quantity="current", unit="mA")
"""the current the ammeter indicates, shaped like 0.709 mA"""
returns 57.5 mA
